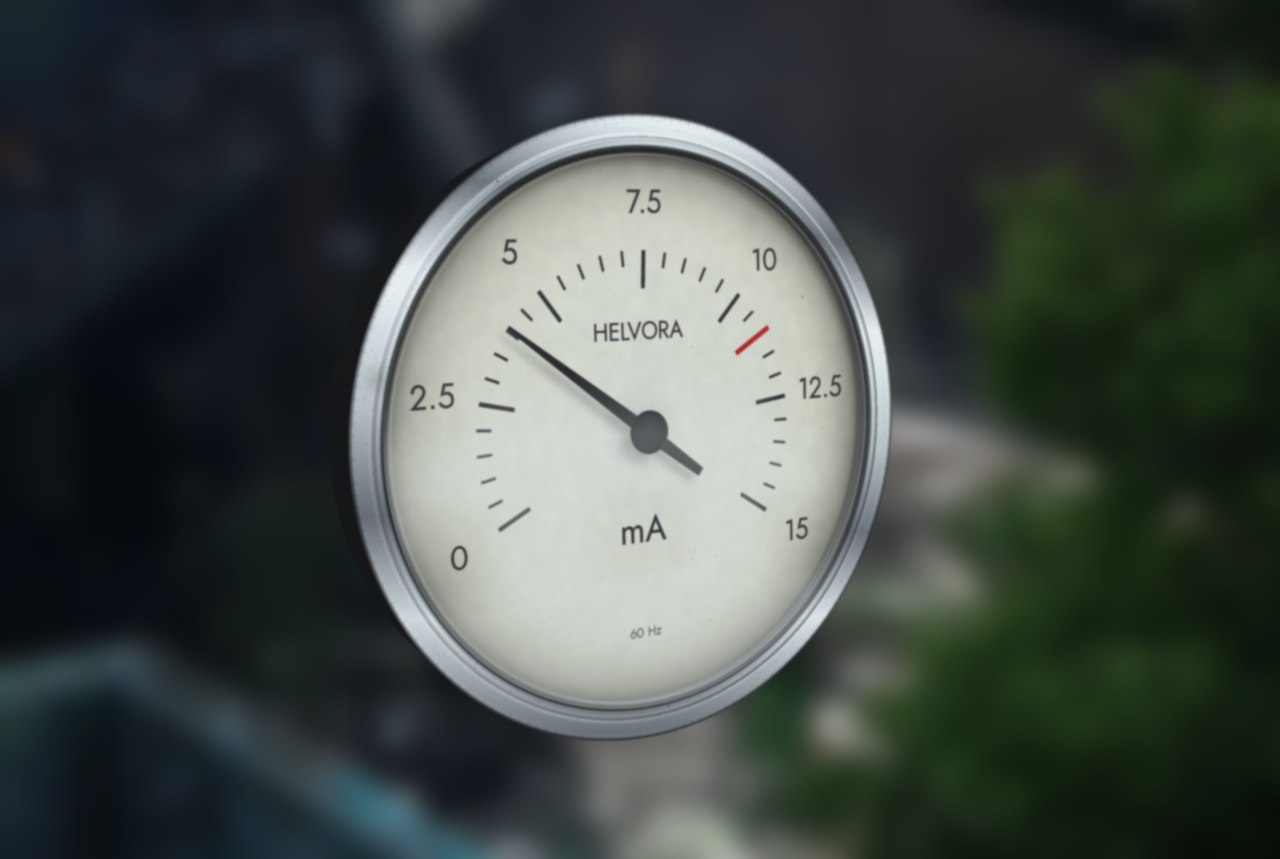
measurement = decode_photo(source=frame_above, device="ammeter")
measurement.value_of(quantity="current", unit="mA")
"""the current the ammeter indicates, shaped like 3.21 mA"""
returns 4 mA
